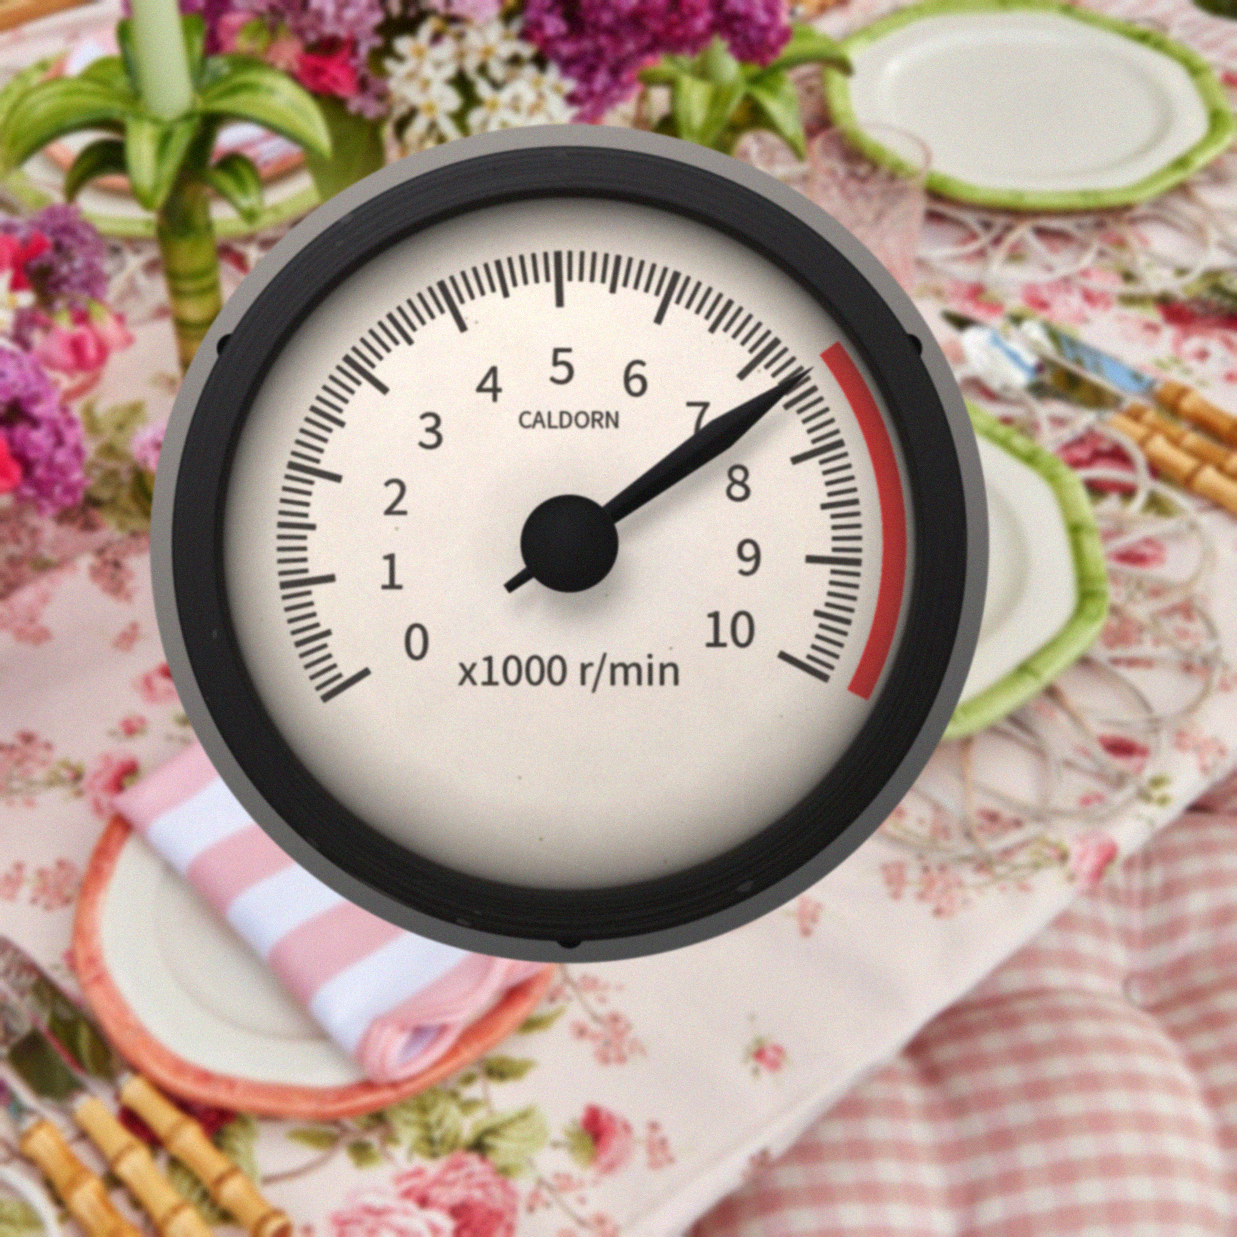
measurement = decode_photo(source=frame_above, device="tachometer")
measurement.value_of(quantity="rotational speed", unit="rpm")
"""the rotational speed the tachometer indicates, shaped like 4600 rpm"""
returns 7350 rpm
